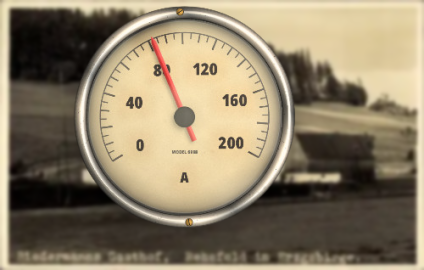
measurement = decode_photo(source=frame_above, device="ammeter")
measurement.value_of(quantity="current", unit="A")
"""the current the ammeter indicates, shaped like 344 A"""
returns 82.5 A
